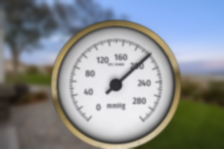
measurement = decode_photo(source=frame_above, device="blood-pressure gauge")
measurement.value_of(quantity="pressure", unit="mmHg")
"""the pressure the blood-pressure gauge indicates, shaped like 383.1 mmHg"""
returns 200 mmHg
